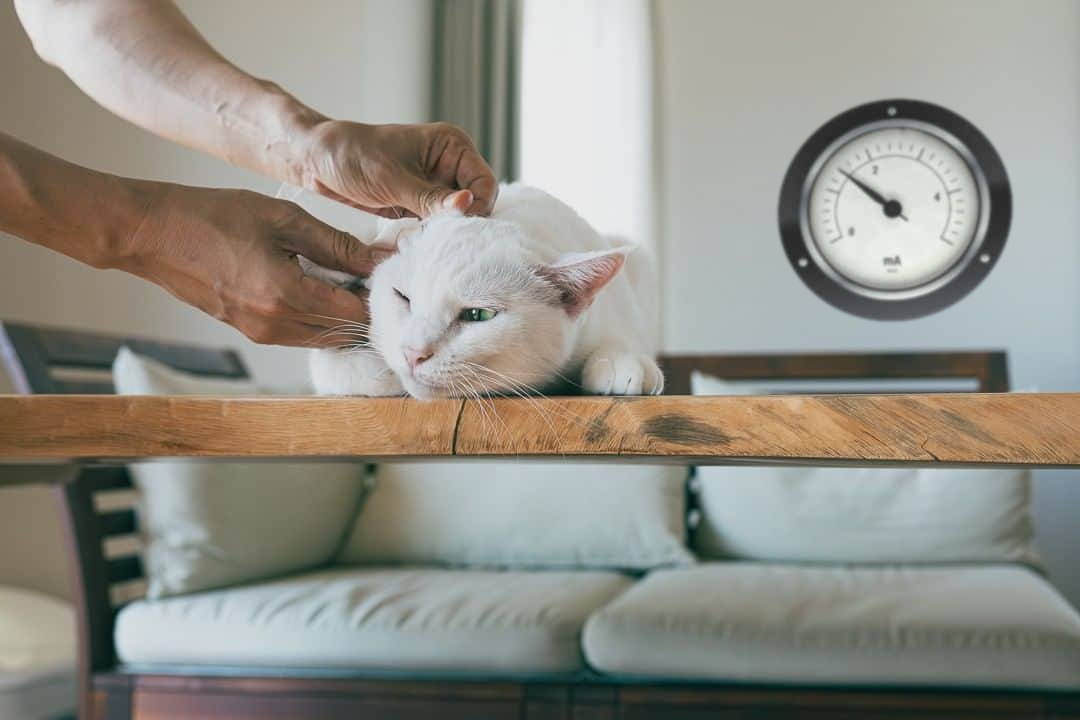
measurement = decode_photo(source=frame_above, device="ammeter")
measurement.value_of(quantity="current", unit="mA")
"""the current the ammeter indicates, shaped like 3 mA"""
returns 1.4 mA
